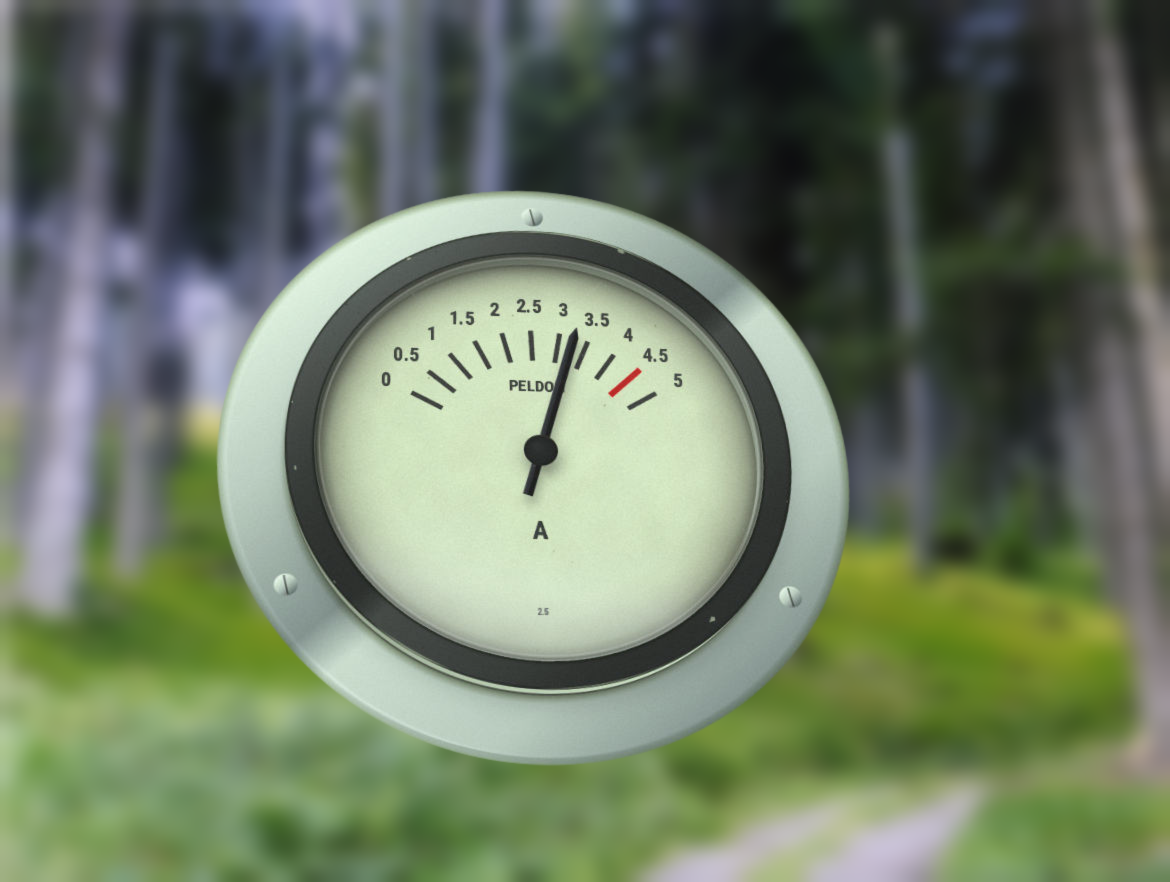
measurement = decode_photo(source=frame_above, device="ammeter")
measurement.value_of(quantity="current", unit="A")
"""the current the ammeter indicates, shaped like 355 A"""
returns 3.25 A
